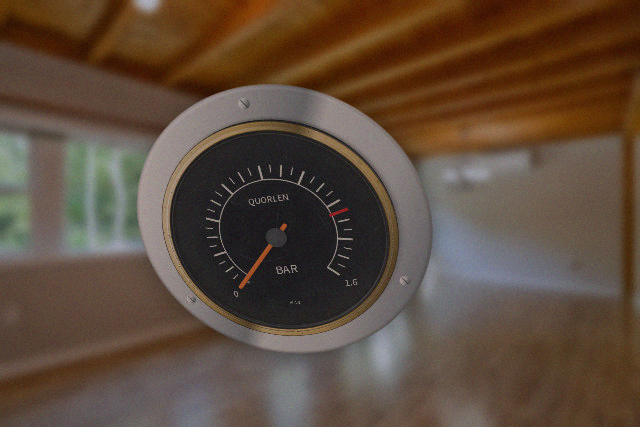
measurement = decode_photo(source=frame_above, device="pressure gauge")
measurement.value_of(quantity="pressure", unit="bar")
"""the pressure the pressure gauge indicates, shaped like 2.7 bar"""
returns 0 bar
